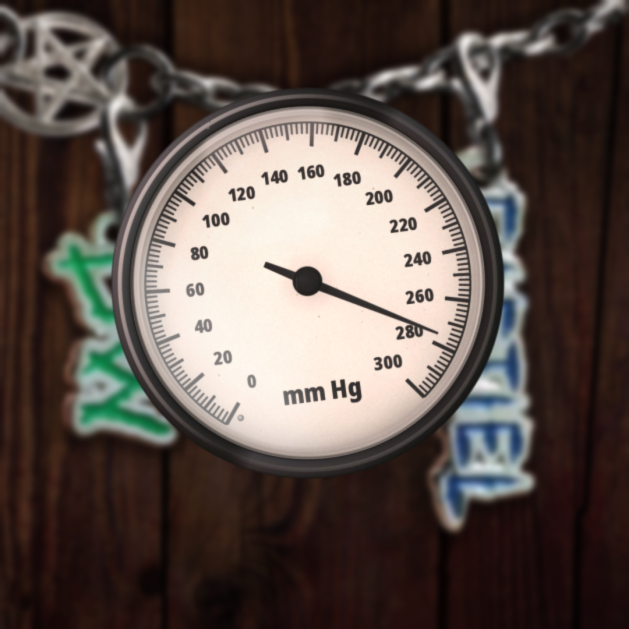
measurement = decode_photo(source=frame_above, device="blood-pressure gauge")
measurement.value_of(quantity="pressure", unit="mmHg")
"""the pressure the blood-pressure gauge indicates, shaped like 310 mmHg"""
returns 276 mmHg
